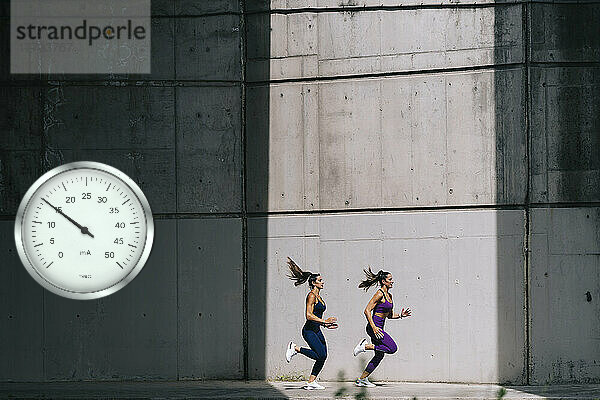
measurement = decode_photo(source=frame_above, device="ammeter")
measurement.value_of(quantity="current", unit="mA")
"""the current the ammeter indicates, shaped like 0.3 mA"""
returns 15 mA
